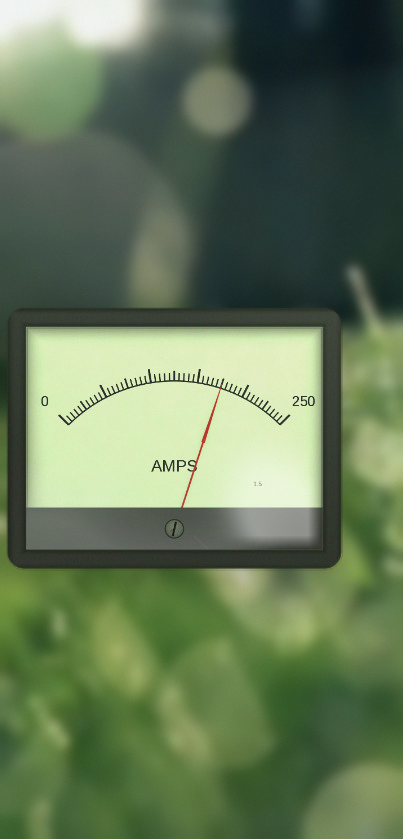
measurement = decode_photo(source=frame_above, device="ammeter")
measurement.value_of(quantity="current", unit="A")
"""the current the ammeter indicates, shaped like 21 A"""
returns 175 A
